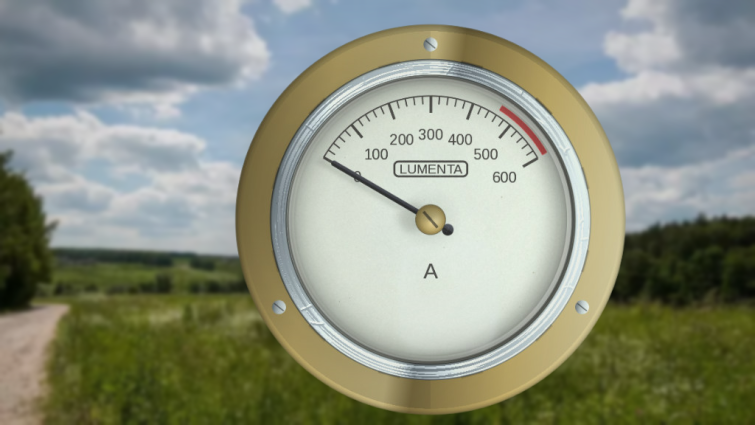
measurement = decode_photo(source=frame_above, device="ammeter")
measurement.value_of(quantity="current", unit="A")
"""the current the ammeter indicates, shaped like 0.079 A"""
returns 0 A
